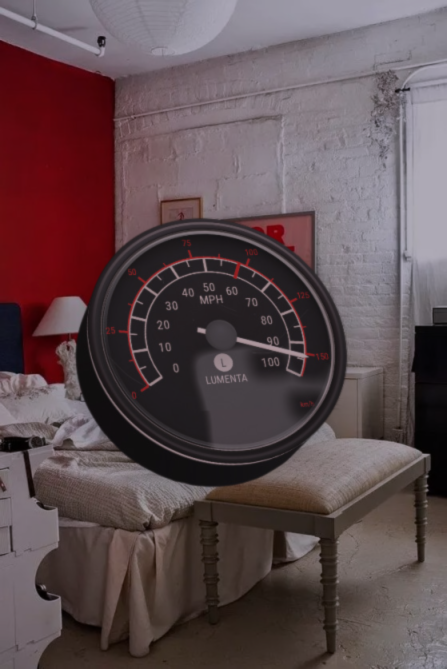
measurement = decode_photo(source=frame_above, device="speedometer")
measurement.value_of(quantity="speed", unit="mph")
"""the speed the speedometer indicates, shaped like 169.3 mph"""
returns 95 mph
